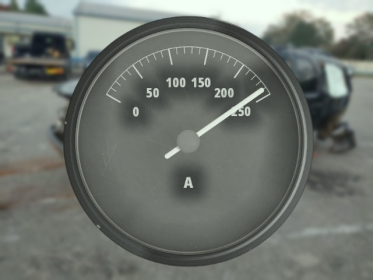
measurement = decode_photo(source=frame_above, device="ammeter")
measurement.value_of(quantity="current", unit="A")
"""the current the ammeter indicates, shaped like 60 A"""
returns 240 A
